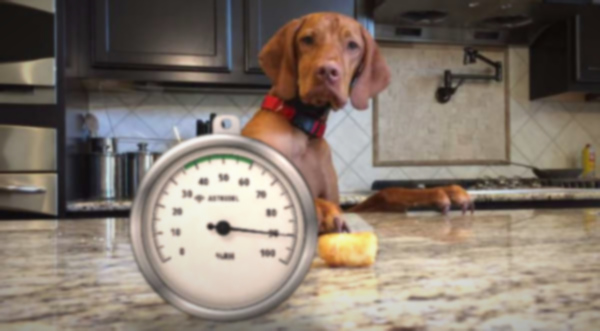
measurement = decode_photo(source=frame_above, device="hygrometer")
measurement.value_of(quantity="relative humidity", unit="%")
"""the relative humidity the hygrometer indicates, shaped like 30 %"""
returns 90 %
